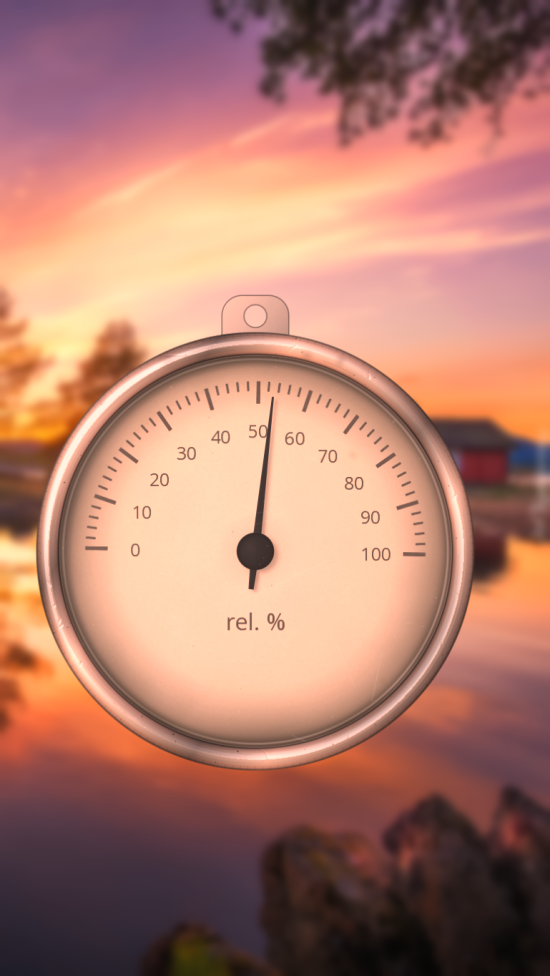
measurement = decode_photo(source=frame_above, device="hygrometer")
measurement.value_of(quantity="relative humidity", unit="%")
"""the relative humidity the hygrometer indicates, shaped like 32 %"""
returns 53 %
